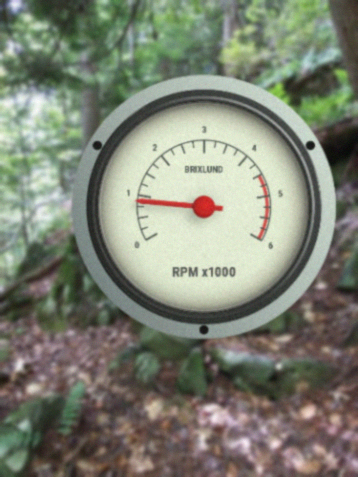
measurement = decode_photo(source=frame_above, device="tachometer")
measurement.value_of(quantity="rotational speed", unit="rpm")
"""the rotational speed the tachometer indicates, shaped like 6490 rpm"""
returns 875 rpm
